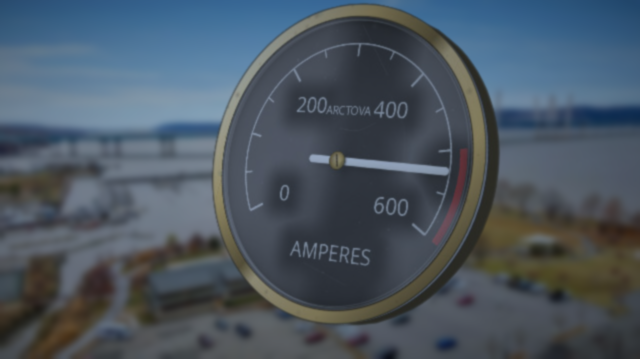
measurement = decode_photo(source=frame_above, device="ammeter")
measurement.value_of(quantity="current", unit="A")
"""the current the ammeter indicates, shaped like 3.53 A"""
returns 525 A
